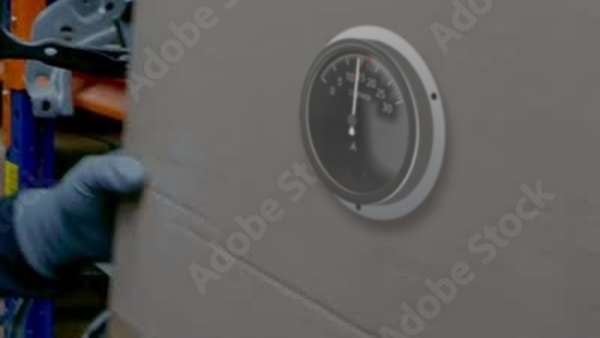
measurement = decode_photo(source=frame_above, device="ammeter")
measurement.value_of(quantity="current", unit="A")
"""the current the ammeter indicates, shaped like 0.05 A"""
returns 15 A
